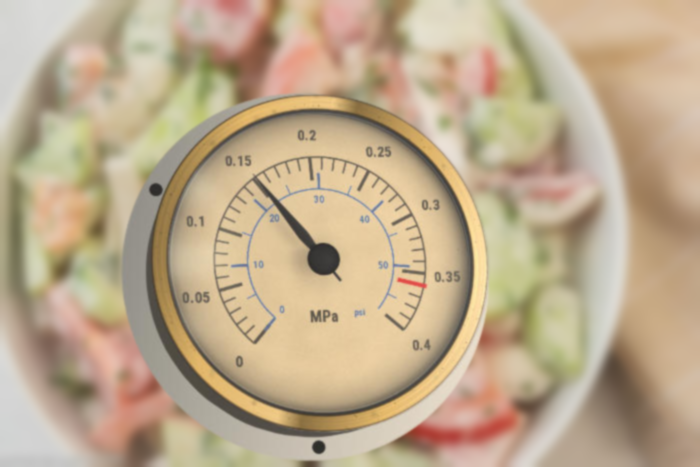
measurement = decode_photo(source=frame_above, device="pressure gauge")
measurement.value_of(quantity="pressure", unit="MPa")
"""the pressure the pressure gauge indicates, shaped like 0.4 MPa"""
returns 0.15 MPa
